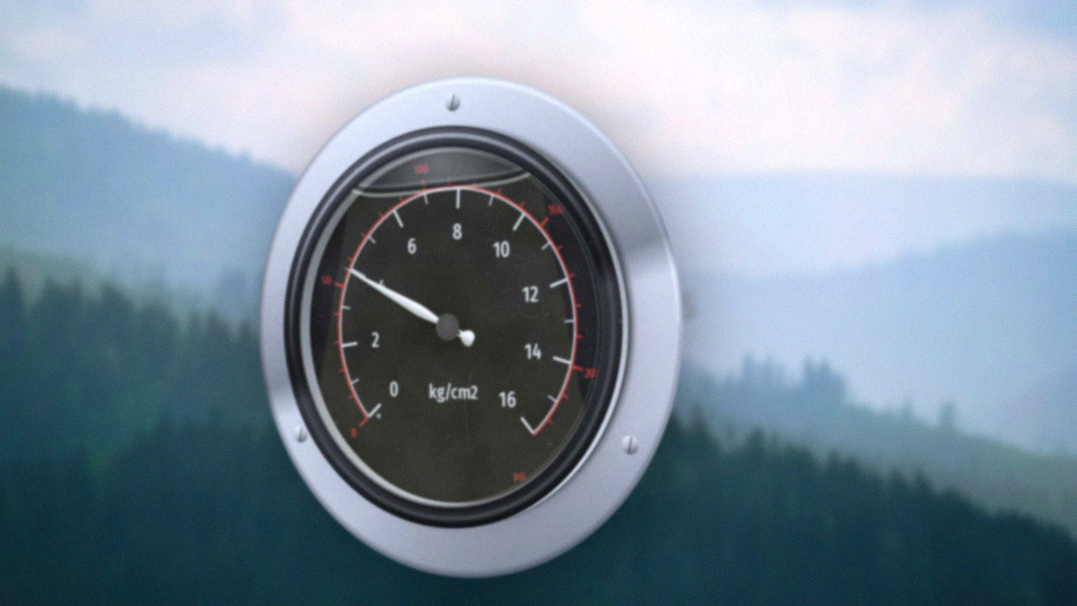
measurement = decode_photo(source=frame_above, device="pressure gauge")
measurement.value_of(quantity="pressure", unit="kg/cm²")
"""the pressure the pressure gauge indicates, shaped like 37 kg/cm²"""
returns 4 kg/cm²
